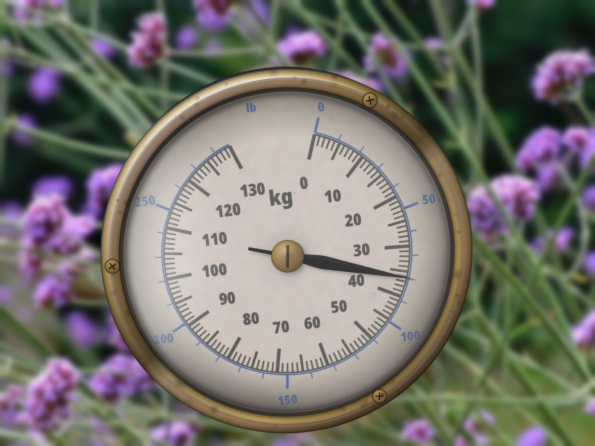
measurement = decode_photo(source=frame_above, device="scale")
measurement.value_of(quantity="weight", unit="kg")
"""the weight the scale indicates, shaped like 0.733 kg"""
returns 36 kg
